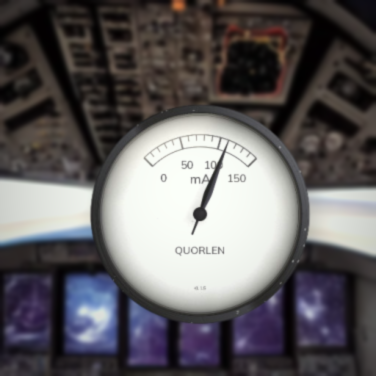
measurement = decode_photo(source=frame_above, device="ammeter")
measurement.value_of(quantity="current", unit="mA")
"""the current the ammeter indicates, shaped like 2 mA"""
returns 110 mA
